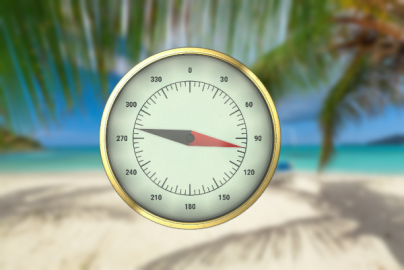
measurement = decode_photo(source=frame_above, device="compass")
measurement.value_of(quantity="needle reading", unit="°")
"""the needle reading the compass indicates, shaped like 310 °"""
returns 100 °
